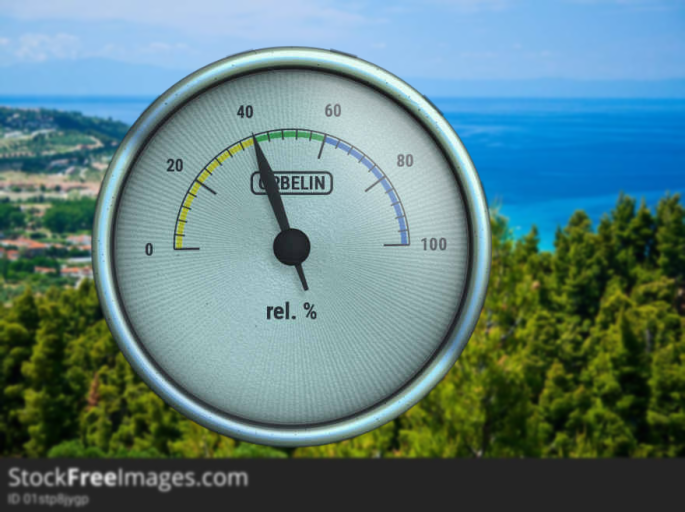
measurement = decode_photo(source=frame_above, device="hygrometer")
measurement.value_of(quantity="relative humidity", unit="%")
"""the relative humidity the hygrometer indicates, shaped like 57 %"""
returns 40 %
